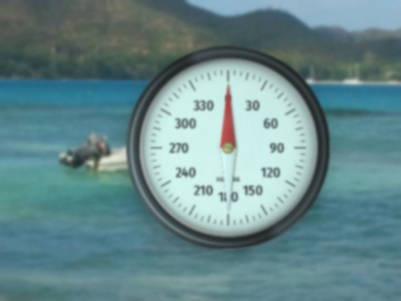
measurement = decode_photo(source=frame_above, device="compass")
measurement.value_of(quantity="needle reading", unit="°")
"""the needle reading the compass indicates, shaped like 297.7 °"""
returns 0 °
